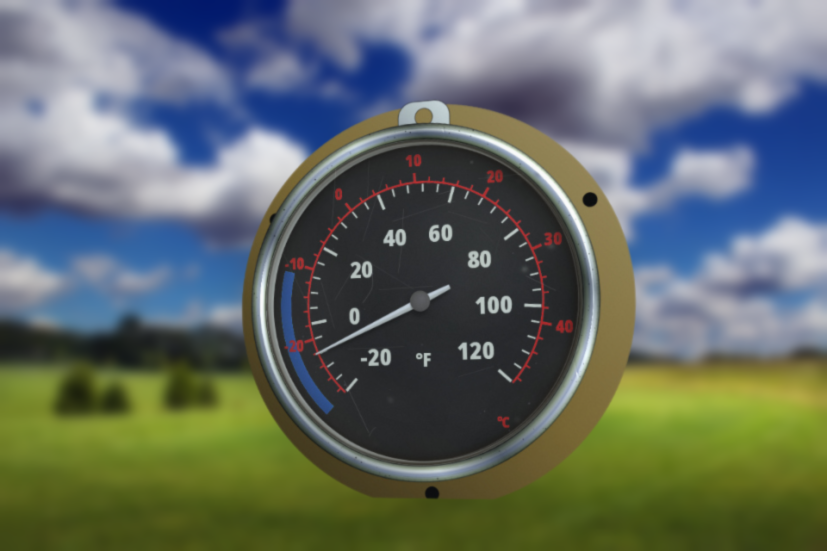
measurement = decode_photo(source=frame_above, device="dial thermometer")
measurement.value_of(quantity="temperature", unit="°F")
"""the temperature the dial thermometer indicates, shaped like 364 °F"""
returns -8 °F
